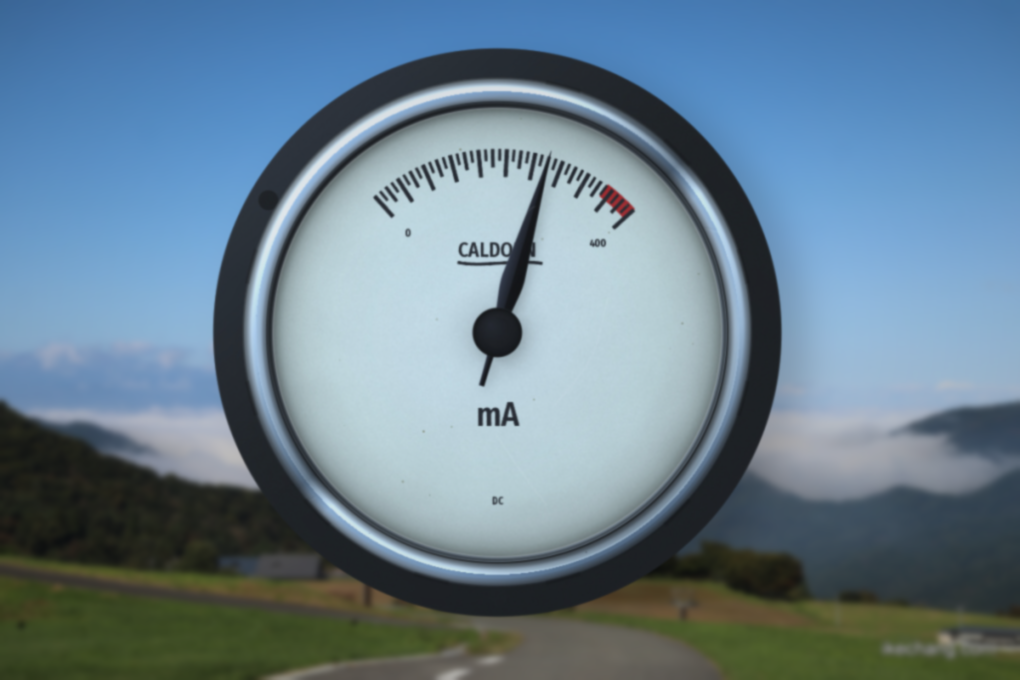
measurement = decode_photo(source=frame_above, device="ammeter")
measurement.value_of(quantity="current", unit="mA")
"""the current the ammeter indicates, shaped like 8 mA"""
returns 260 mA
